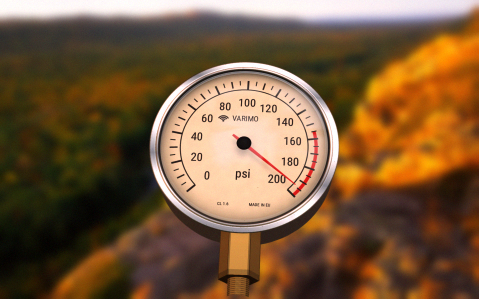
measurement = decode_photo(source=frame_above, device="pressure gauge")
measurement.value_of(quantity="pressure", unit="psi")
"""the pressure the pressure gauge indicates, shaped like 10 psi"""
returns 195 psi
